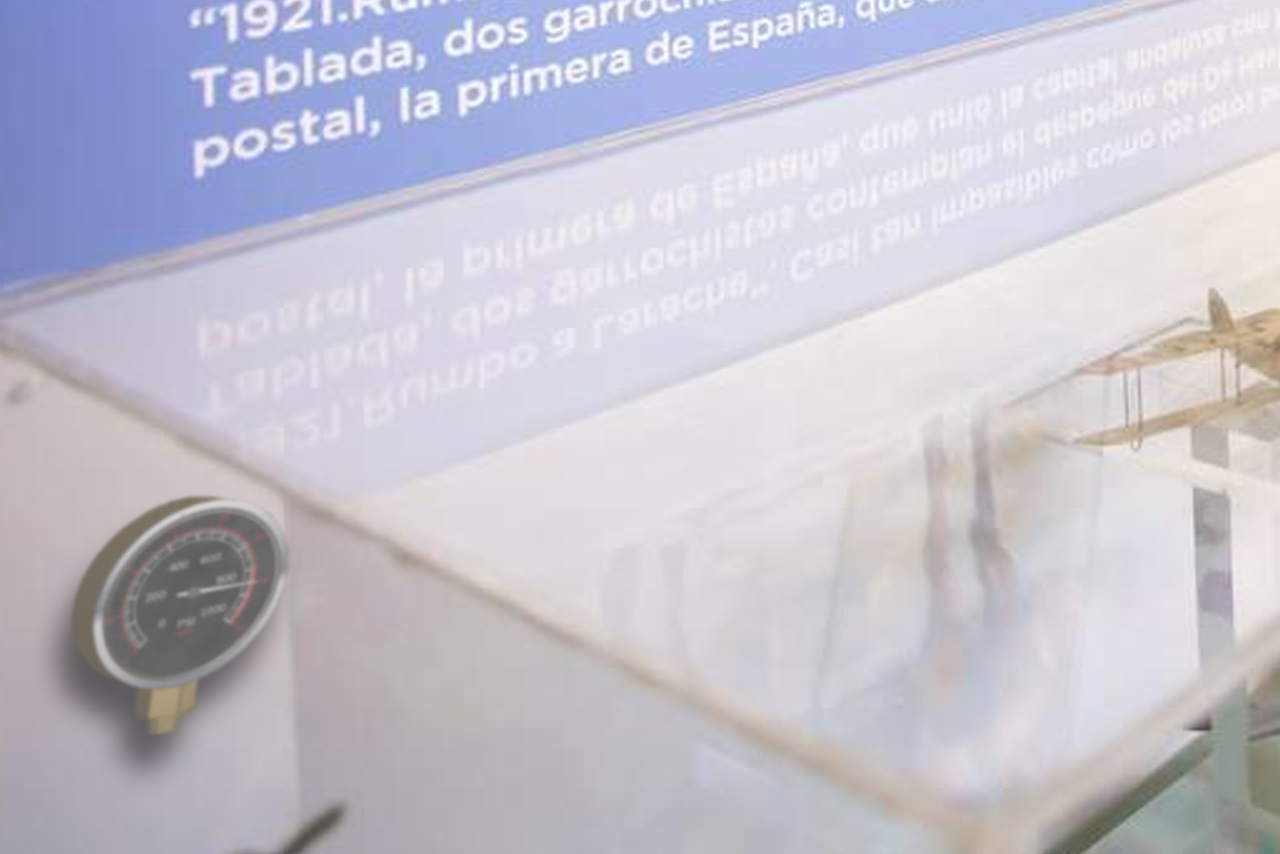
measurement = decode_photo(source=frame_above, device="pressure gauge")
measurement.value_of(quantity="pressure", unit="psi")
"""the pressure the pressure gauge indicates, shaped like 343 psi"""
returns 850 psi
